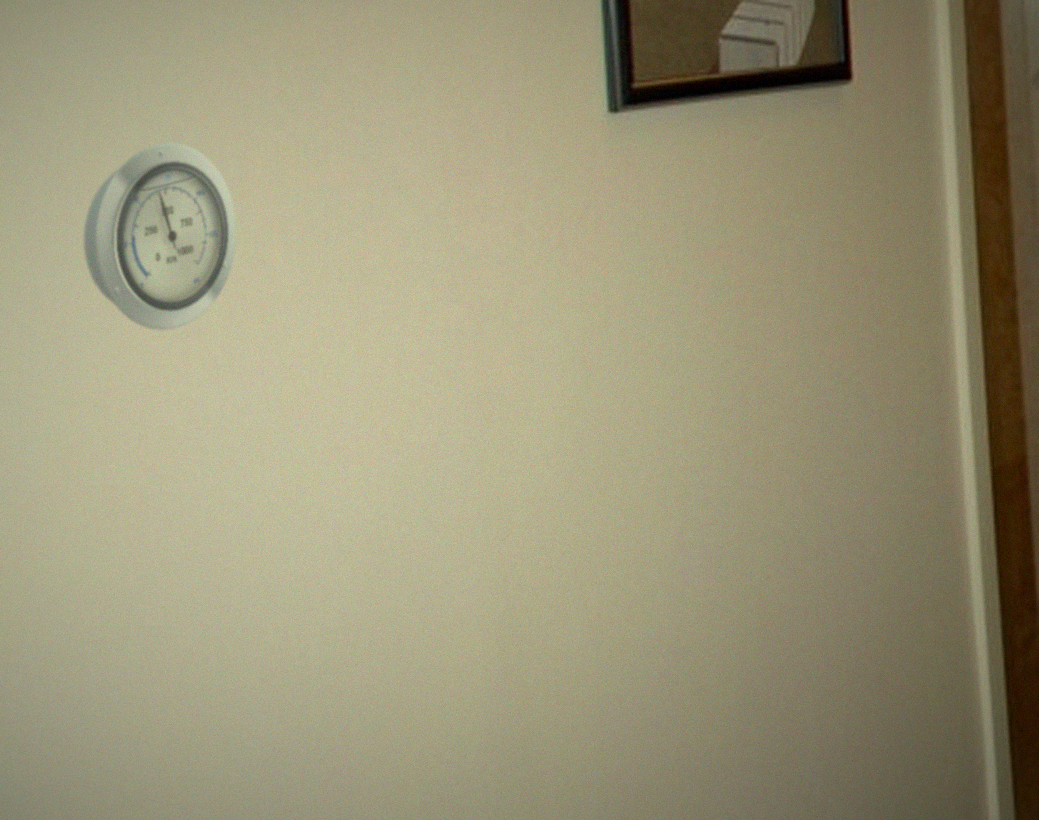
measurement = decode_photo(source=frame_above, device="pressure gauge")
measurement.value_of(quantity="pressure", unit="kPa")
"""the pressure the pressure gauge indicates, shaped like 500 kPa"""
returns 450 kPa
